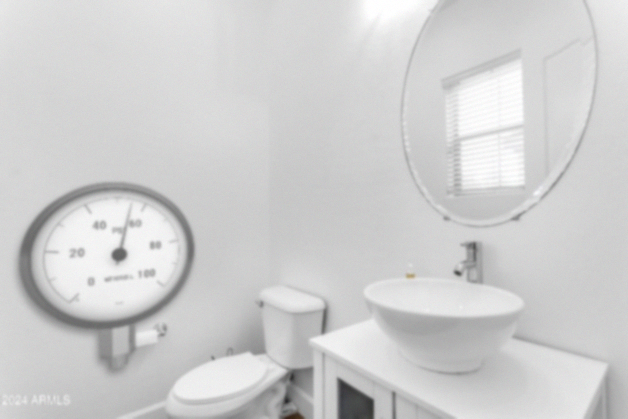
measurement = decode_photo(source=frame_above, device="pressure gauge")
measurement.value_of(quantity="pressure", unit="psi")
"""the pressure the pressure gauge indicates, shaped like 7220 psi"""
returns 55 psi
